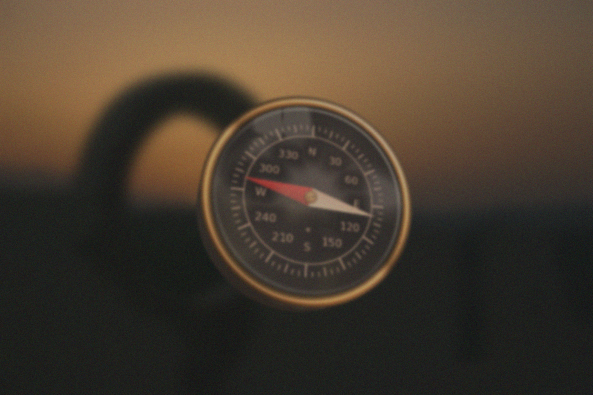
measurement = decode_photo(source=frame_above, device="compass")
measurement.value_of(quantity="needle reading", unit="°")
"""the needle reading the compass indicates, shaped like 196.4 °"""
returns 280 °
